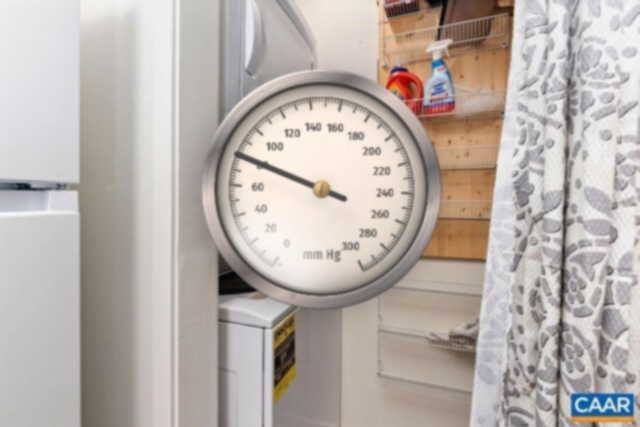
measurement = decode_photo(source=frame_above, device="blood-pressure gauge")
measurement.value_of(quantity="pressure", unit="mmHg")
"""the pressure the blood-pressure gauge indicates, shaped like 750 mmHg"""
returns 80 mmHg
